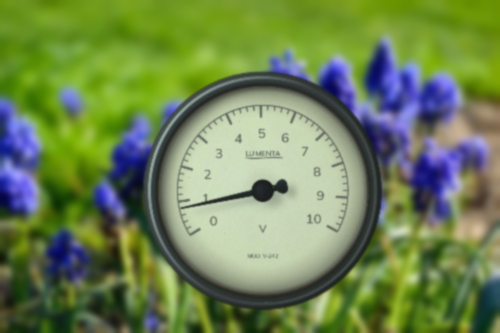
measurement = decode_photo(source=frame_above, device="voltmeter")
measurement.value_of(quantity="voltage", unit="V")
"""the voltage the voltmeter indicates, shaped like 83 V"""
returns 0.8 V
